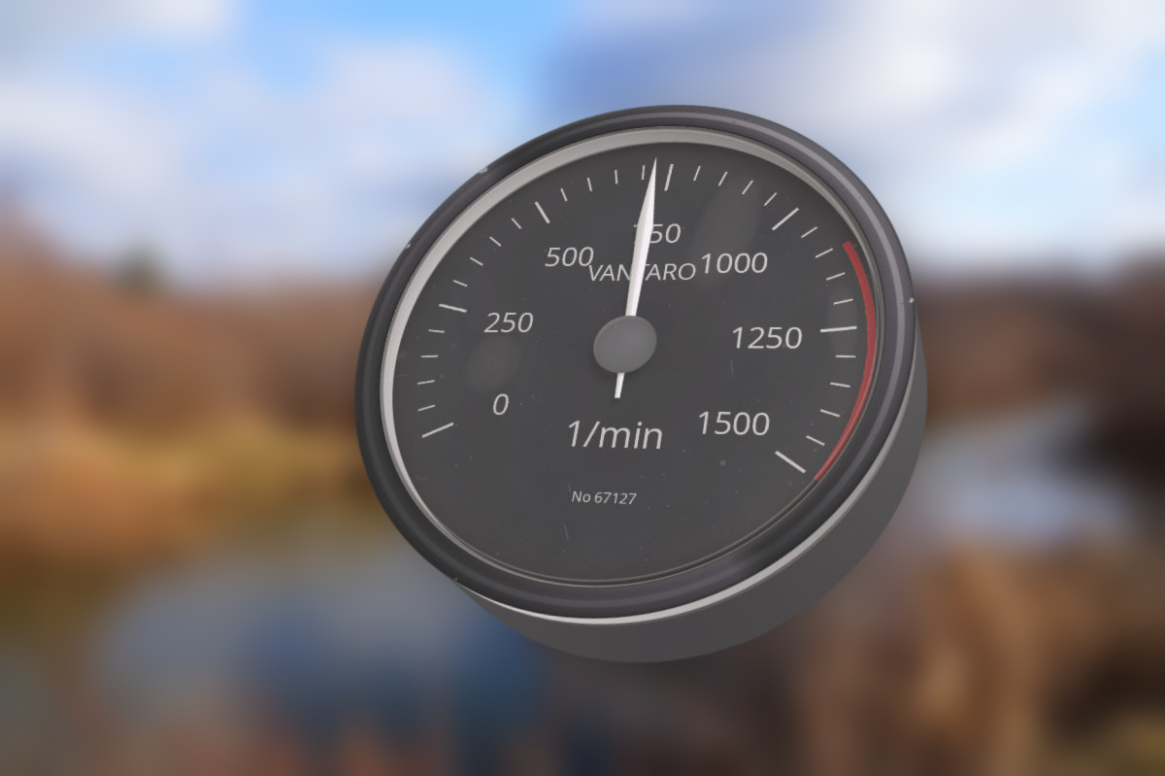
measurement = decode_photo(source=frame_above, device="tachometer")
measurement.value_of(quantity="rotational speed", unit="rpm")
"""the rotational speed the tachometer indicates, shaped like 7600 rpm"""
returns 725 rpm
